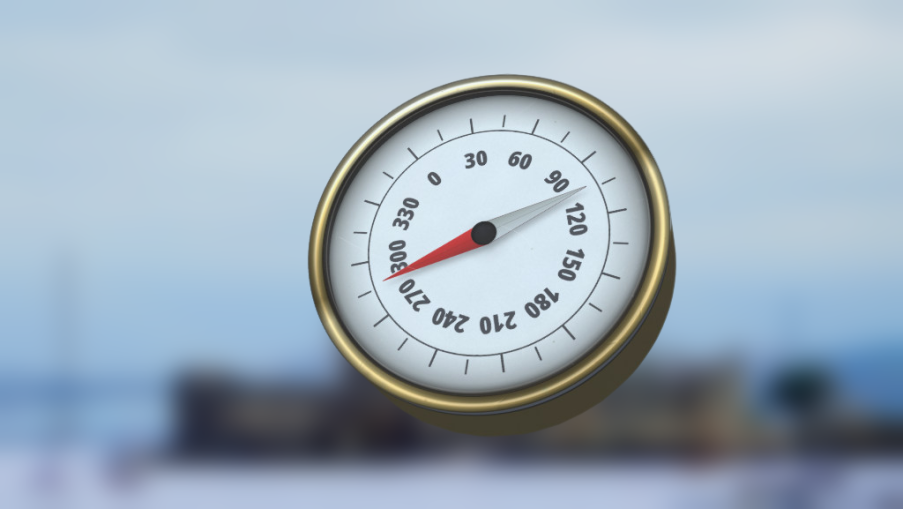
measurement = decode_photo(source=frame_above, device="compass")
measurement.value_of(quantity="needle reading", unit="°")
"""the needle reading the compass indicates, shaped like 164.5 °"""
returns 285 °
